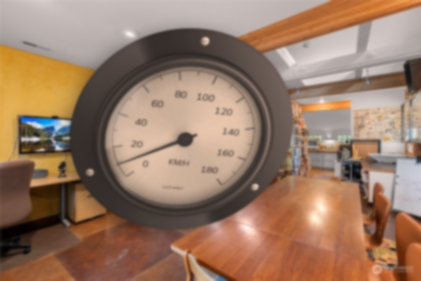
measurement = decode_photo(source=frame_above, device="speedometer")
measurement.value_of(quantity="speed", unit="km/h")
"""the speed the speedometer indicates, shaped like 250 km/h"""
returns 10 km/h
